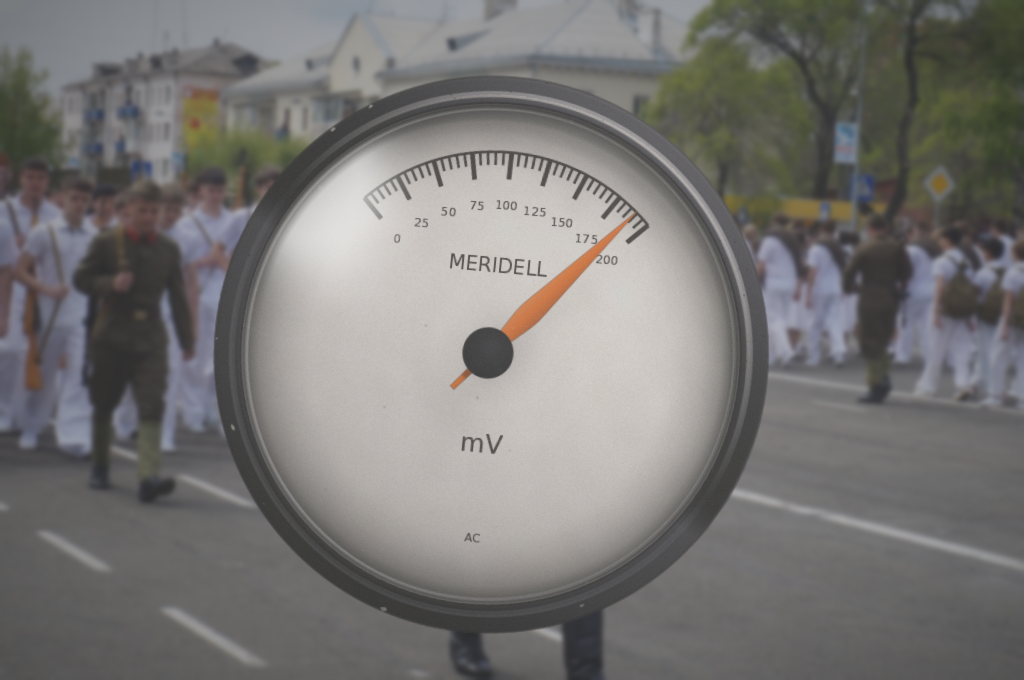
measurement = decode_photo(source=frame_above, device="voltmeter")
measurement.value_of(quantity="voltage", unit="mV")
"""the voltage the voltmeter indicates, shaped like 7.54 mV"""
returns 190 mV
